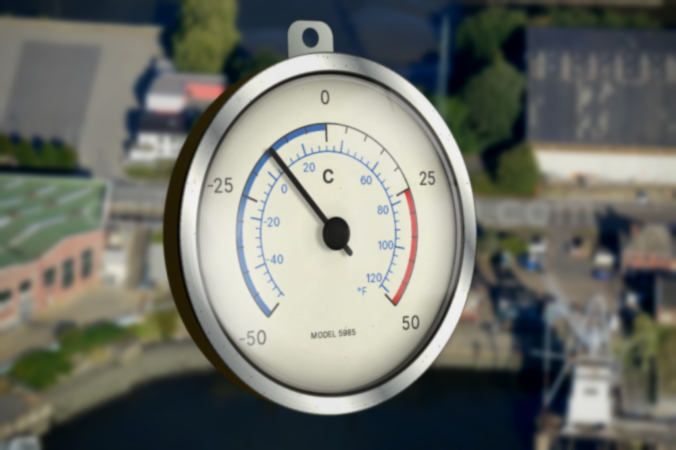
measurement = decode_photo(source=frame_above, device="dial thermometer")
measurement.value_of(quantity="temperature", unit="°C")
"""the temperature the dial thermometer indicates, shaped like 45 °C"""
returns -15 °C
